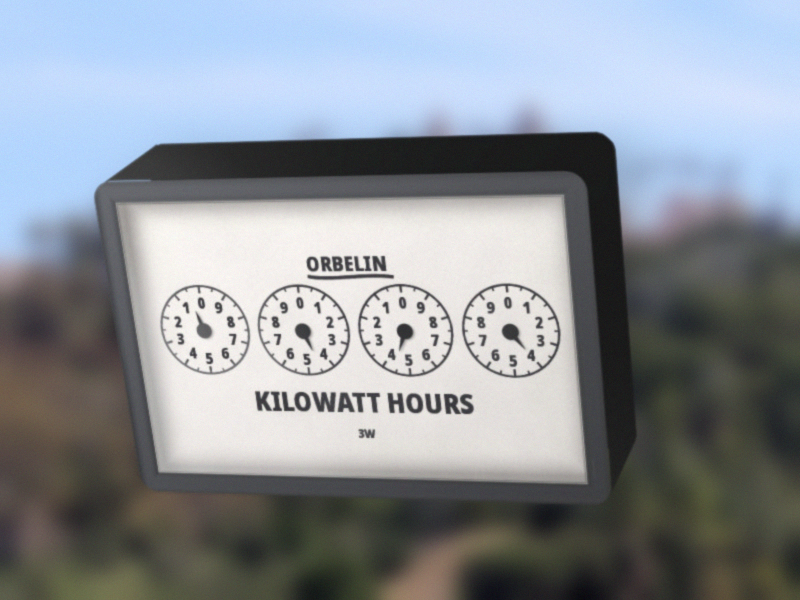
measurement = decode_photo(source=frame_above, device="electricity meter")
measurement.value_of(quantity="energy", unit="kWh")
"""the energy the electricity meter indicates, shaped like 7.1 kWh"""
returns 444 kWh
